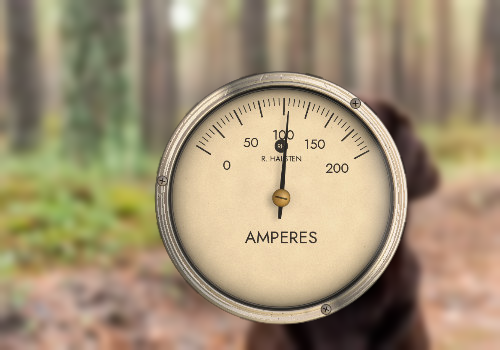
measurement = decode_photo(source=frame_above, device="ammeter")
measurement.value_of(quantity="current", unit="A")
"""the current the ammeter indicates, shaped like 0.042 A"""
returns 105 A
